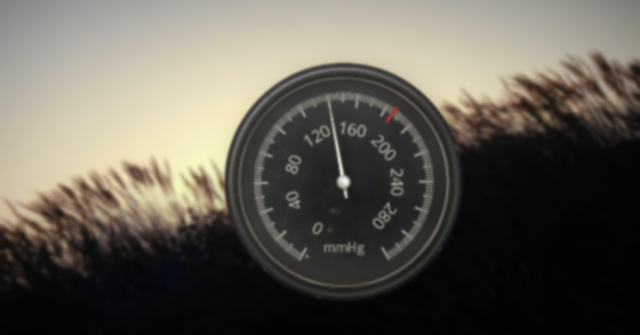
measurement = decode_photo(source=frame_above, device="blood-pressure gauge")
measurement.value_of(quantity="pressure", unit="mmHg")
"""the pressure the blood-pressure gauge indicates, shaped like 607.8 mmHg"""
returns 140 mmHg
